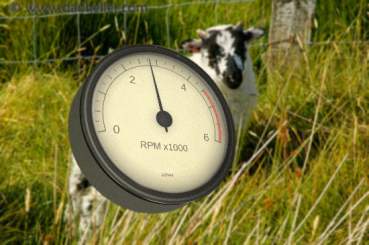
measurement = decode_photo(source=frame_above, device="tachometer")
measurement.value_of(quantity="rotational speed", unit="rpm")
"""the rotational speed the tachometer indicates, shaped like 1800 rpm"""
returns 2750 rpm
